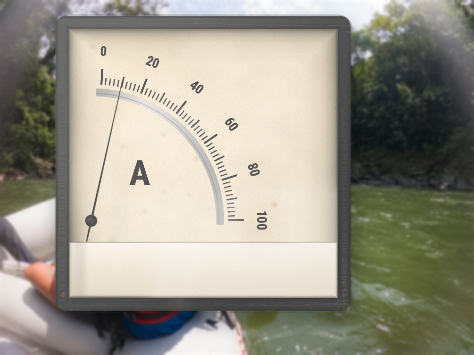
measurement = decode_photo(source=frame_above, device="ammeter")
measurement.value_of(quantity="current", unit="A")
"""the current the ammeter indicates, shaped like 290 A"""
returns 10 A
